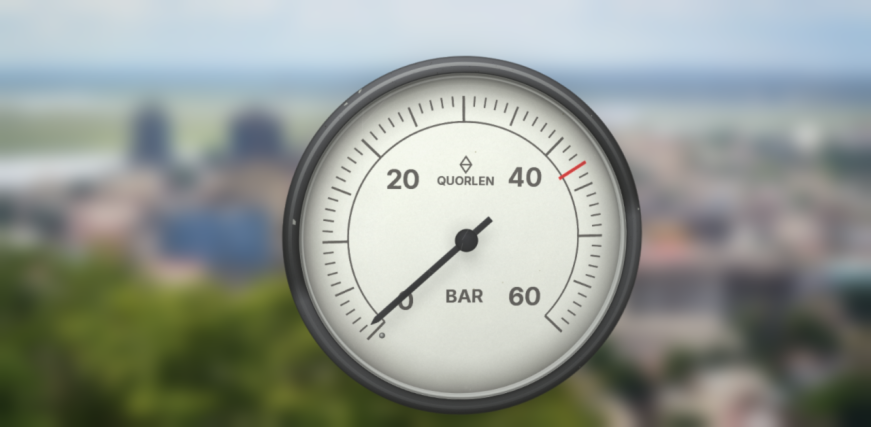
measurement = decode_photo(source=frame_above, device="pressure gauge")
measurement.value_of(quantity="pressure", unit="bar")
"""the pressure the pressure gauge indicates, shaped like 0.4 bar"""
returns 1 bar
